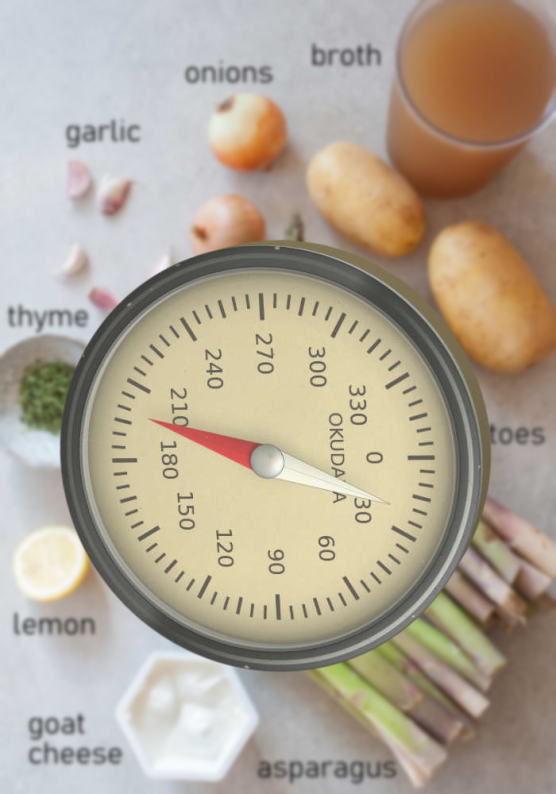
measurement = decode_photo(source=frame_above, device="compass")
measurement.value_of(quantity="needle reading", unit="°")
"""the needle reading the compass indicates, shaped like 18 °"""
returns 200 °
